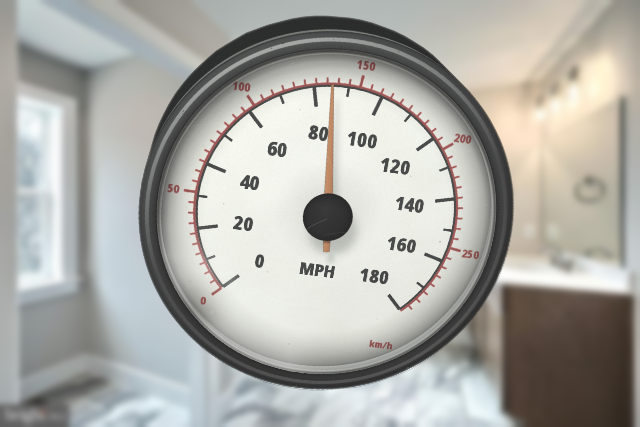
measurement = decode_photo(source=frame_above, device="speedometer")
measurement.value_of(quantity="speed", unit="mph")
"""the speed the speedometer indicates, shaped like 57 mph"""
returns 85 mph
